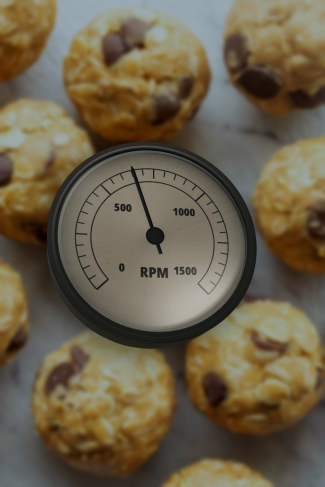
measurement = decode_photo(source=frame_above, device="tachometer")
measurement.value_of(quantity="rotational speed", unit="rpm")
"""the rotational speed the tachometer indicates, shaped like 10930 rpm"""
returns 650 rpm
